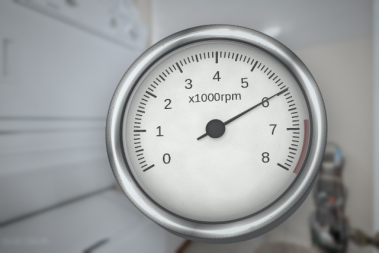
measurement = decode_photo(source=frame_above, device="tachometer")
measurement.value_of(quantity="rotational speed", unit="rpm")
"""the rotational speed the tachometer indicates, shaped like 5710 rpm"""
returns 6000 rpm
